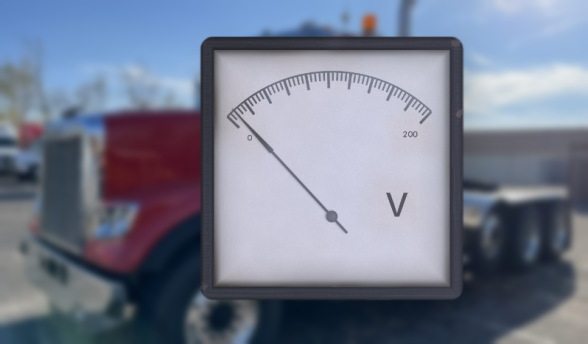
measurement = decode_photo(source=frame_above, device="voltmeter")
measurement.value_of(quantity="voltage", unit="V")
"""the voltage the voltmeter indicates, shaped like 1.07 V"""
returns 8 V
